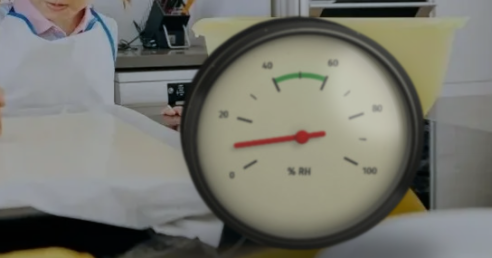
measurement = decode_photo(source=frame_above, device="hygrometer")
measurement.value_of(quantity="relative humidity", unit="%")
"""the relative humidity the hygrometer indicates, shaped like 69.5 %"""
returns 10 %
